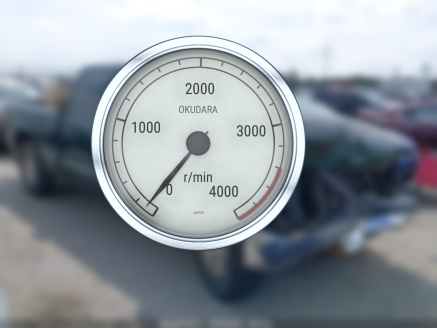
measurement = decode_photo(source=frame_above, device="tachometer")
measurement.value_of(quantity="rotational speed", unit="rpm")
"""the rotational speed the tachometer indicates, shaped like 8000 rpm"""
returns 100 rpm
